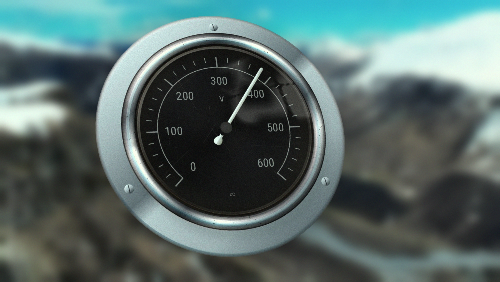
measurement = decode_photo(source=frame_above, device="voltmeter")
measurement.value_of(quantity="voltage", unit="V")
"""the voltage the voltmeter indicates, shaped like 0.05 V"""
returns 380 V
